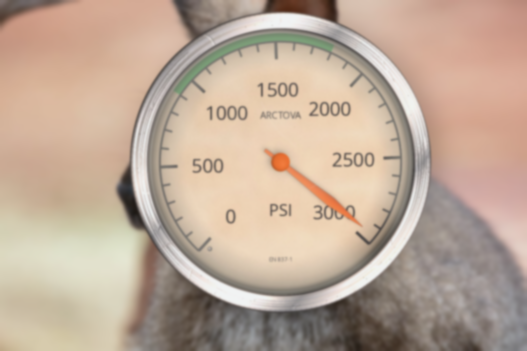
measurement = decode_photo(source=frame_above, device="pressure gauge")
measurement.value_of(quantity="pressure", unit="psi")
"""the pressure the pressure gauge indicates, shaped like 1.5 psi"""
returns 2950 psi
